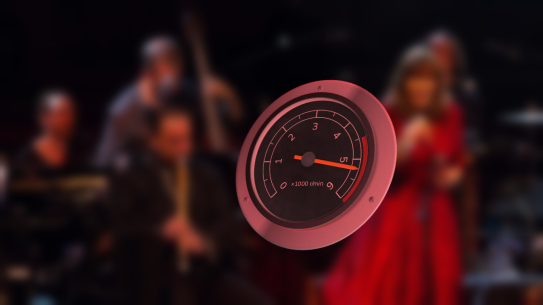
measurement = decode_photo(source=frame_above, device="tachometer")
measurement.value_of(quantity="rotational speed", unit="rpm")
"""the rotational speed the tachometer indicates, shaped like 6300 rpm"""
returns 5250 rpm
